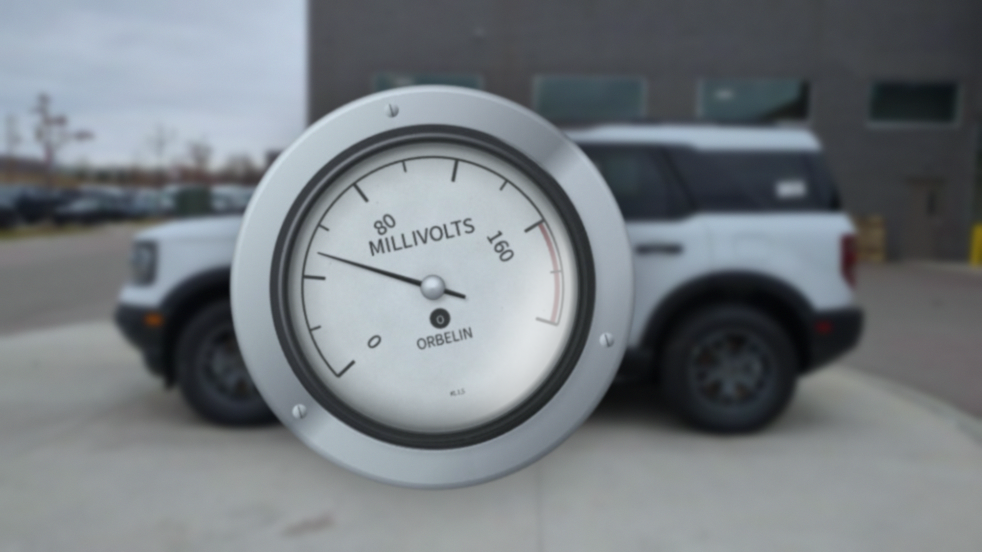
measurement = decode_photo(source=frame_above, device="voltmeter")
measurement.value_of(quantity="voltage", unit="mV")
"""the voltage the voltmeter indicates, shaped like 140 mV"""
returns 50 mV
